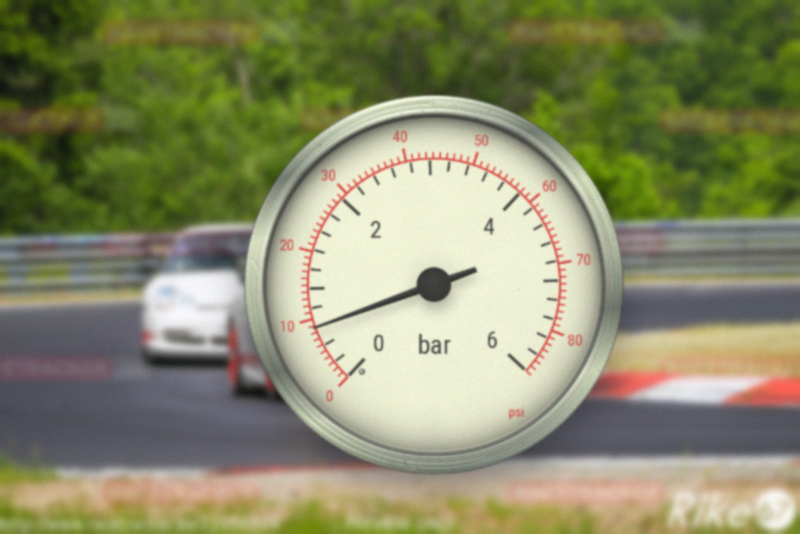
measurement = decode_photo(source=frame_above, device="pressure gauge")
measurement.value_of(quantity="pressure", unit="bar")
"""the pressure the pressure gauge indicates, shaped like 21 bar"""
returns 0.6 bar
